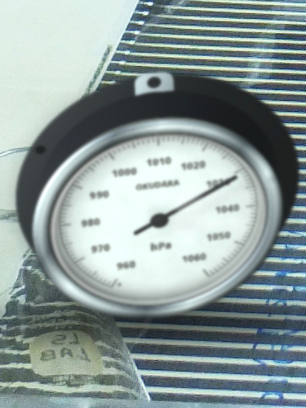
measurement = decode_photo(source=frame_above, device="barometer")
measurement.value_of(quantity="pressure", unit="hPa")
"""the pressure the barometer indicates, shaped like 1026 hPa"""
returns 1030 hPa
